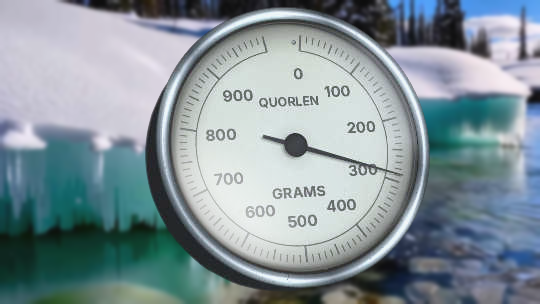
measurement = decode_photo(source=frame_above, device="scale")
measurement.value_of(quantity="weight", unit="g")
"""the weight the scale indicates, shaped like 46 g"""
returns 290 g
